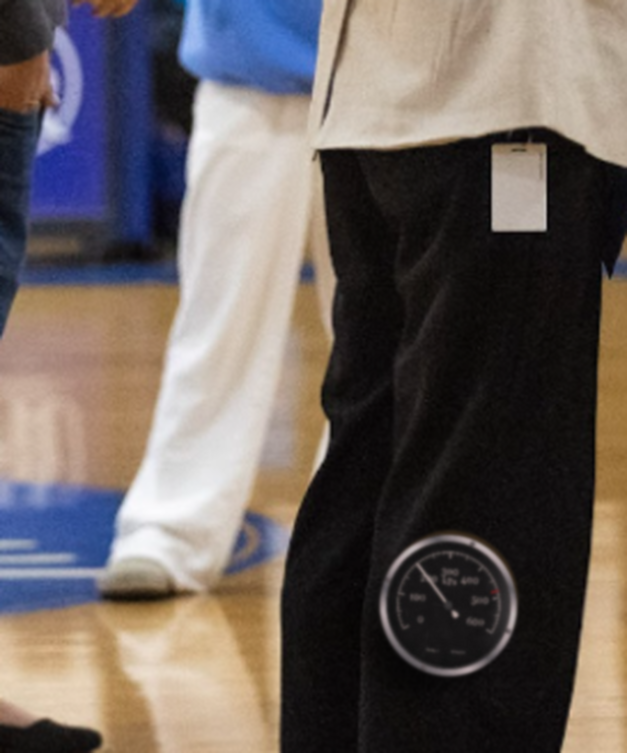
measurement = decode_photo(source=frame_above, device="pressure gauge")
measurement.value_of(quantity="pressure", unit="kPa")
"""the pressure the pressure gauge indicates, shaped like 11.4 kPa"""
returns 200 kPa
